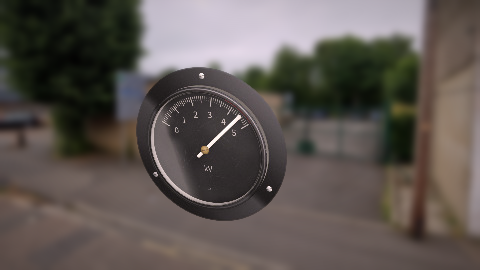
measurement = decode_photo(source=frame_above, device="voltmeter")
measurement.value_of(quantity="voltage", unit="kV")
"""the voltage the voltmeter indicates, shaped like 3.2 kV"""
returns 4.5 kV
